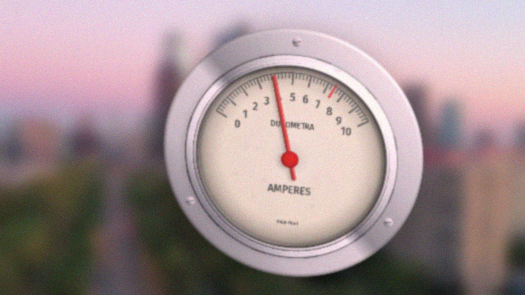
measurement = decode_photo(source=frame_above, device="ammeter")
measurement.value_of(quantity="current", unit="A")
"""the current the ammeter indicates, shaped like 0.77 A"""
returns 4 A
